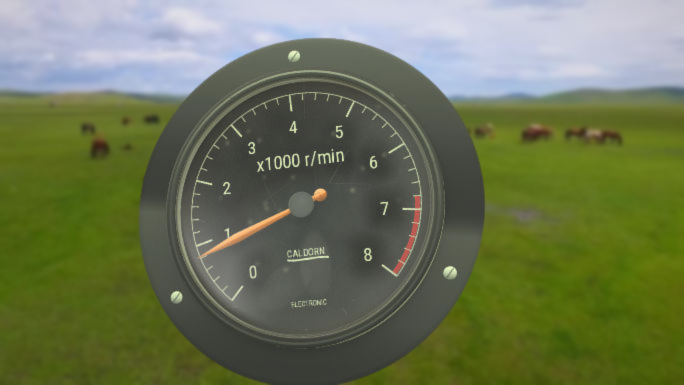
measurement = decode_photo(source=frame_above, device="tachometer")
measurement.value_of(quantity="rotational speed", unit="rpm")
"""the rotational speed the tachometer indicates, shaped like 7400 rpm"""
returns 800 rpm
